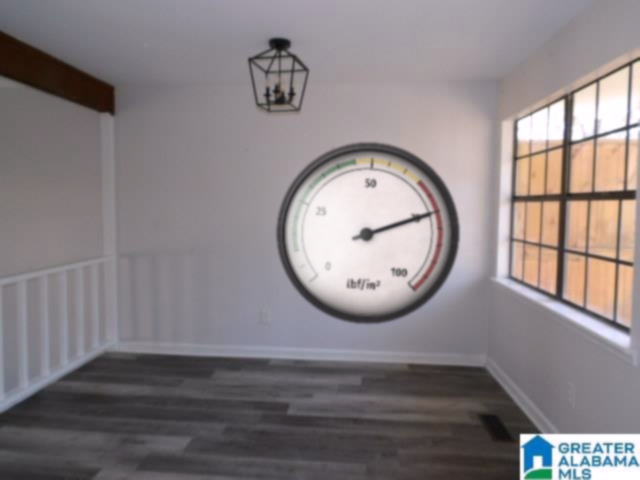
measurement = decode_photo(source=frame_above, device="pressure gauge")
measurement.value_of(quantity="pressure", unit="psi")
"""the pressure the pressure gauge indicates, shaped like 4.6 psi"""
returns 75 psi
